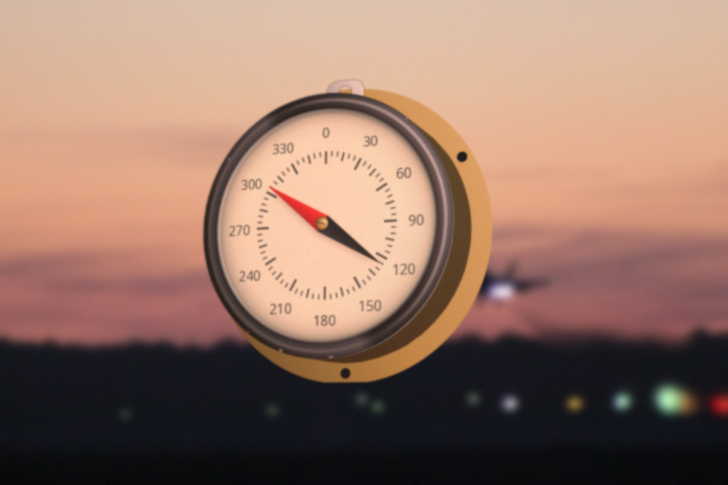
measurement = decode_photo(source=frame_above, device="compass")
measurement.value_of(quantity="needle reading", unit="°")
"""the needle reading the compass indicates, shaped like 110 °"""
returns 305 °
